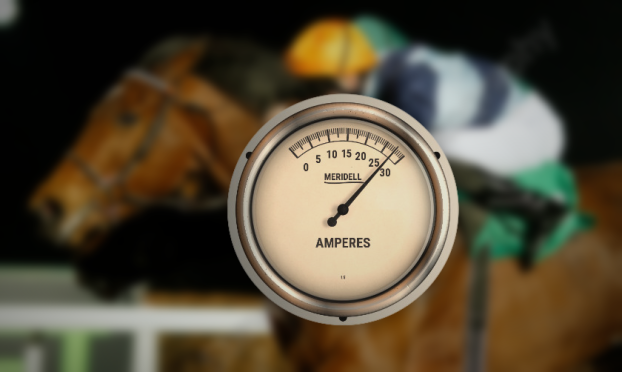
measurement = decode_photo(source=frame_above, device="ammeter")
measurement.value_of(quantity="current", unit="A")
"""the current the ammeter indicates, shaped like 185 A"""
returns 27.5 A
